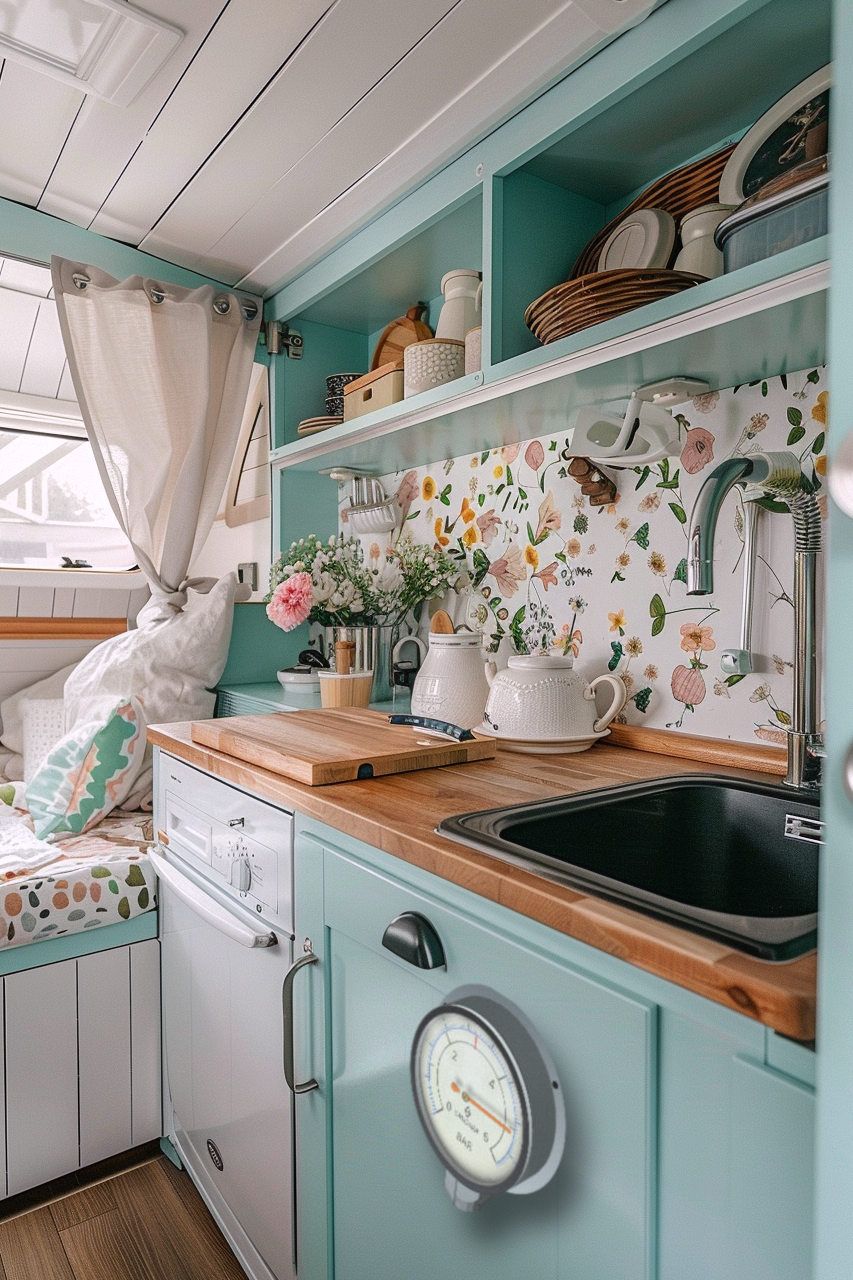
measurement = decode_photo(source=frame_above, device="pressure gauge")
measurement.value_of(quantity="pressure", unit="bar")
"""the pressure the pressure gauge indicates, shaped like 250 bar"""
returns 5 bar
